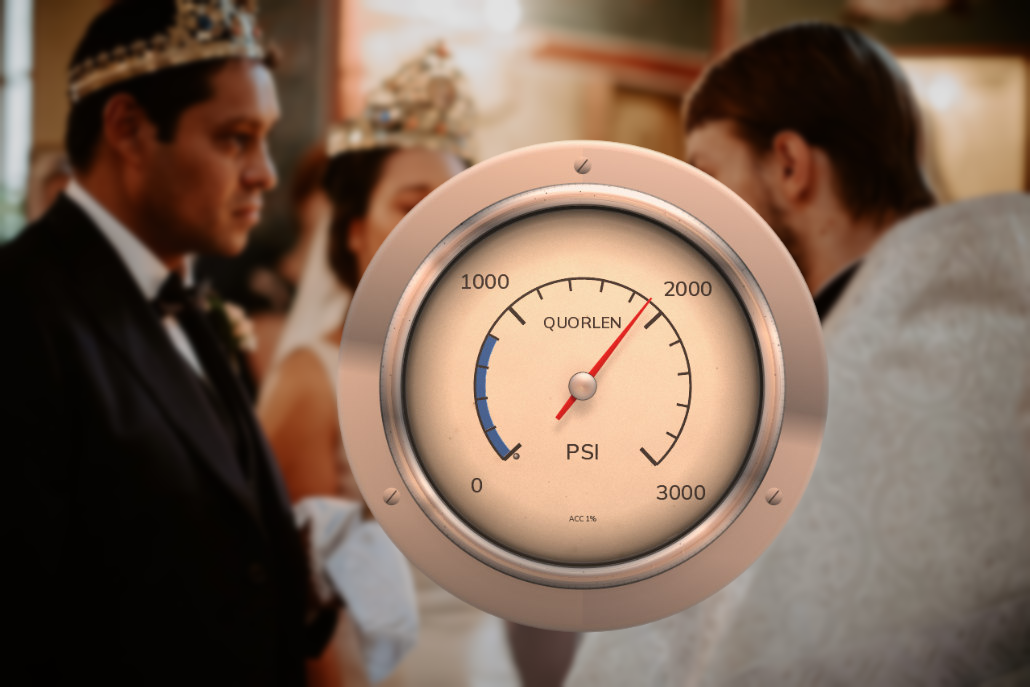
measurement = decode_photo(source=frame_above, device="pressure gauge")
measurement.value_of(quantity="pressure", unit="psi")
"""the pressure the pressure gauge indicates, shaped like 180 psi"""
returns 1900 psi
